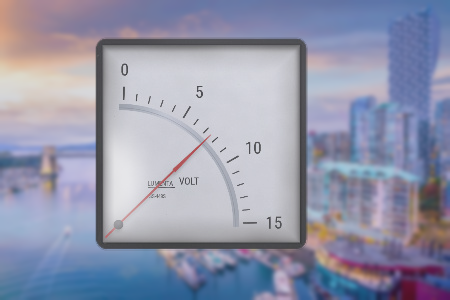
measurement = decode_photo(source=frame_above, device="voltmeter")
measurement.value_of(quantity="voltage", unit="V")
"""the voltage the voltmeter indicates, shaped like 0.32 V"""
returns 7.5 V
